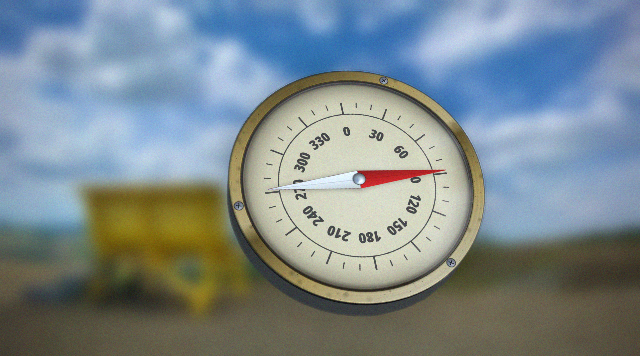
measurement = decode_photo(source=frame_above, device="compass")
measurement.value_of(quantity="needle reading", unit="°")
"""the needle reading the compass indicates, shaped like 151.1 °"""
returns 90 °
